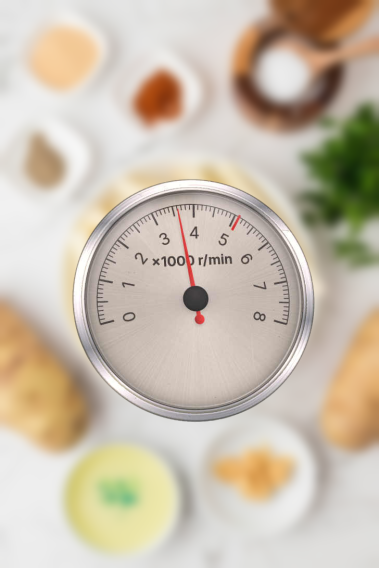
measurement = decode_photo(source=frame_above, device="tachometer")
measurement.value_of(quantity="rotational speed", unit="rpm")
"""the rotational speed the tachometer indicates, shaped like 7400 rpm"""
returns 3600 rpm
